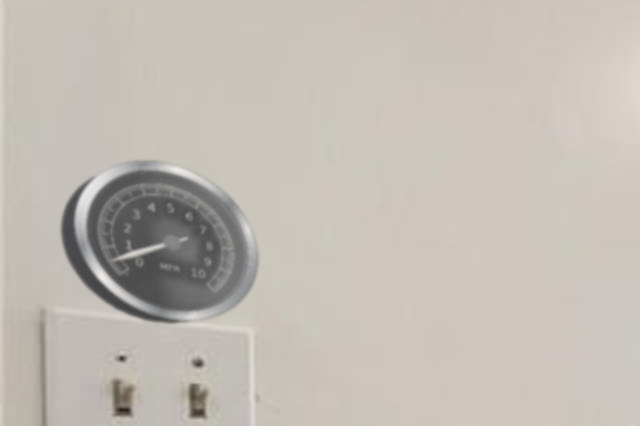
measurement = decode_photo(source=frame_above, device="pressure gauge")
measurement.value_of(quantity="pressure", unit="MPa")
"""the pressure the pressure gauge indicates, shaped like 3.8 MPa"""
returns 0.5 MPa
